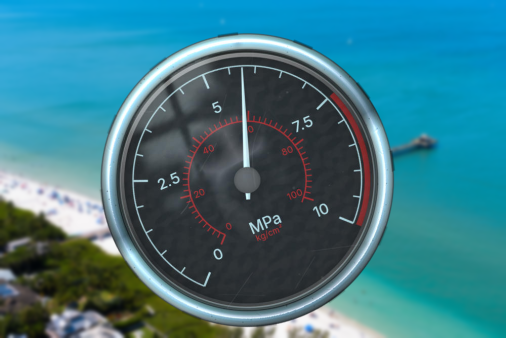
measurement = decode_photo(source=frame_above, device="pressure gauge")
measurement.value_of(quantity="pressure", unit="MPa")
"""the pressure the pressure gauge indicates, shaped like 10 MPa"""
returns 5.75 MPa
